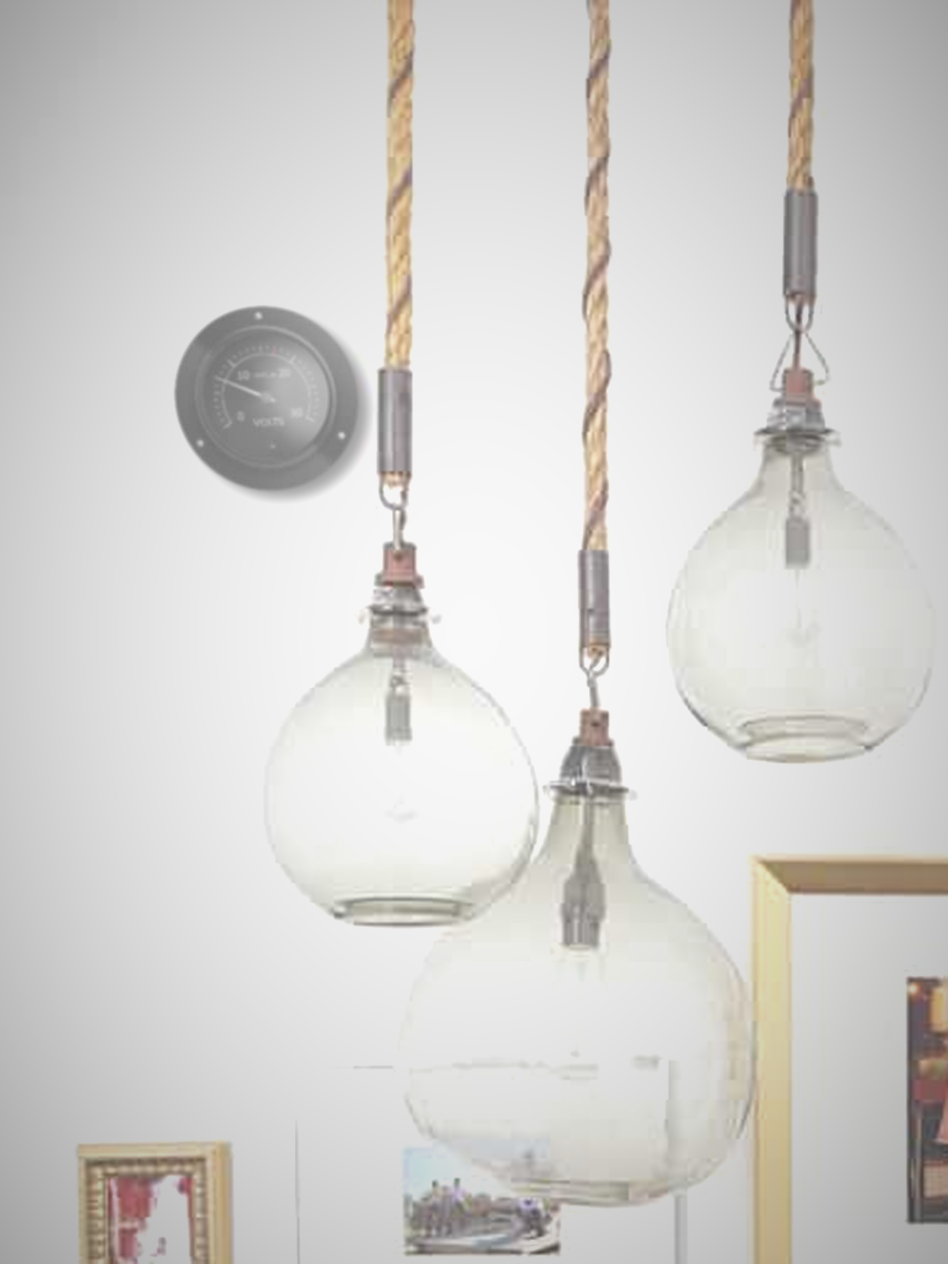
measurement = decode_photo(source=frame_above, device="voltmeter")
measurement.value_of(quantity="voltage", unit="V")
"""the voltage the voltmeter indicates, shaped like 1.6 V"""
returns 7 V
